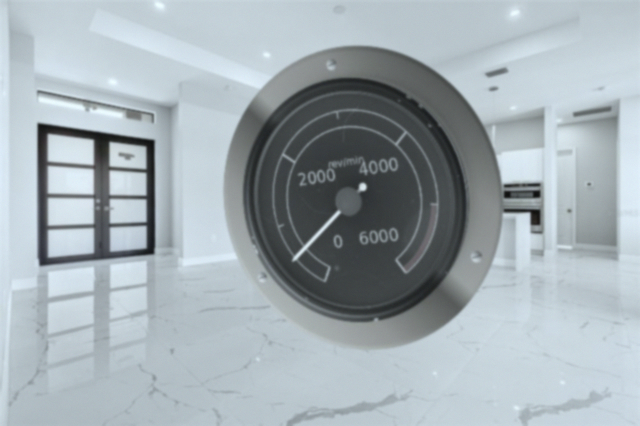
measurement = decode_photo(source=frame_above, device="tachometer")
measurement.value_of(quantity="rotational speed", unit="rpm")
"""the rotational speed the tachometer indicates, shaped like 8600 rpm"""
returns 500 rpm
